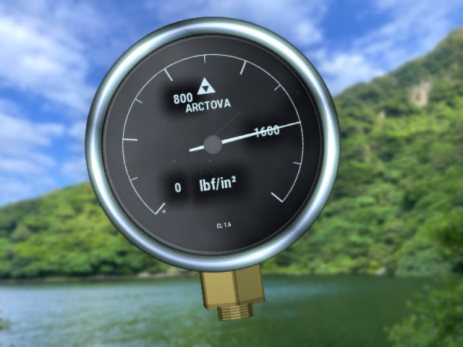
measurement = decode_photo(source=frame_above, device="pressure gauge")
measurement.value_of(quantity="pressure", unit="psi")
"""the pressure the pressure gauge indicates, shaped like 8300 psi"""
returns 1600 psi
